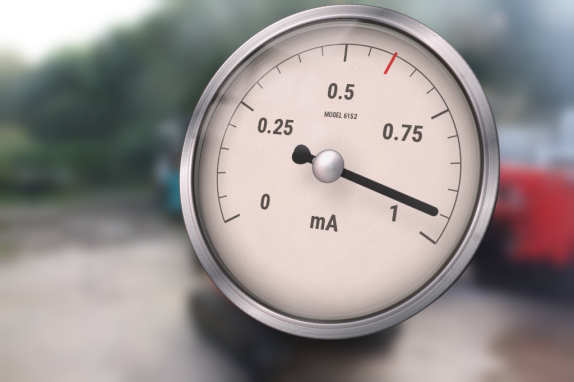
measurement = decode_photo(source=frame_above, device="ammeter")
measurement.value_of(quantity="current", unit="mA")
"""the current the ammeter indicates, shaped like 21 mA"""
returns 0.95 mA
